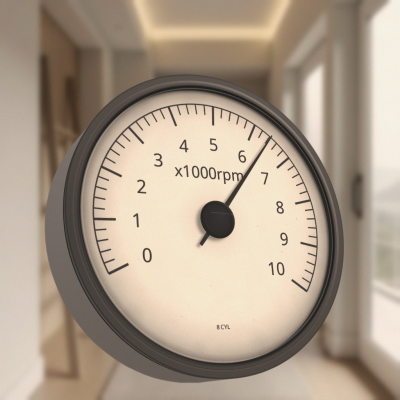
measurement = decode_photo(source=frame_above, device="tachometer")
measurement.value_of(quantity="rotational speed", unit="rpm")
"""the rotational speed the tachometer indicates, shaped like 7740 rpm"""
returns 6400 rpm
